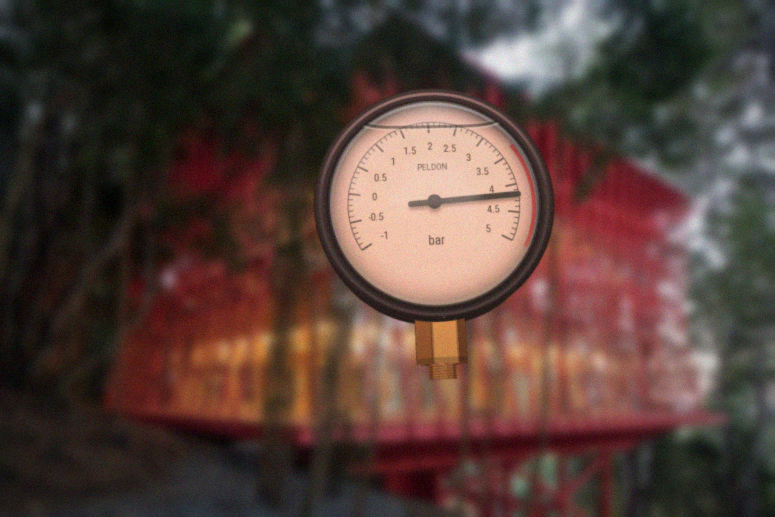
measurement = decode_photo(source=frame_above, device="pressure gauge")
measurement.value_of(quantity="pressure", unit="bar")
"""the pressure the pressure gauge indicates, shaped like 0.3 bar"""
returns 4.2 bar
